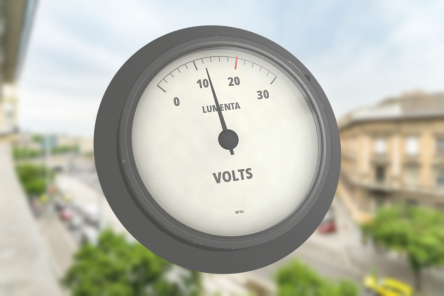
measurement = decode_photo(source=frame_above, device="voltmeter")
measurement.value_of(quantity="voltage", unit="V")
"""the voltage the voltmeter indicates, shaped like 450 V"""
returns 12 V
